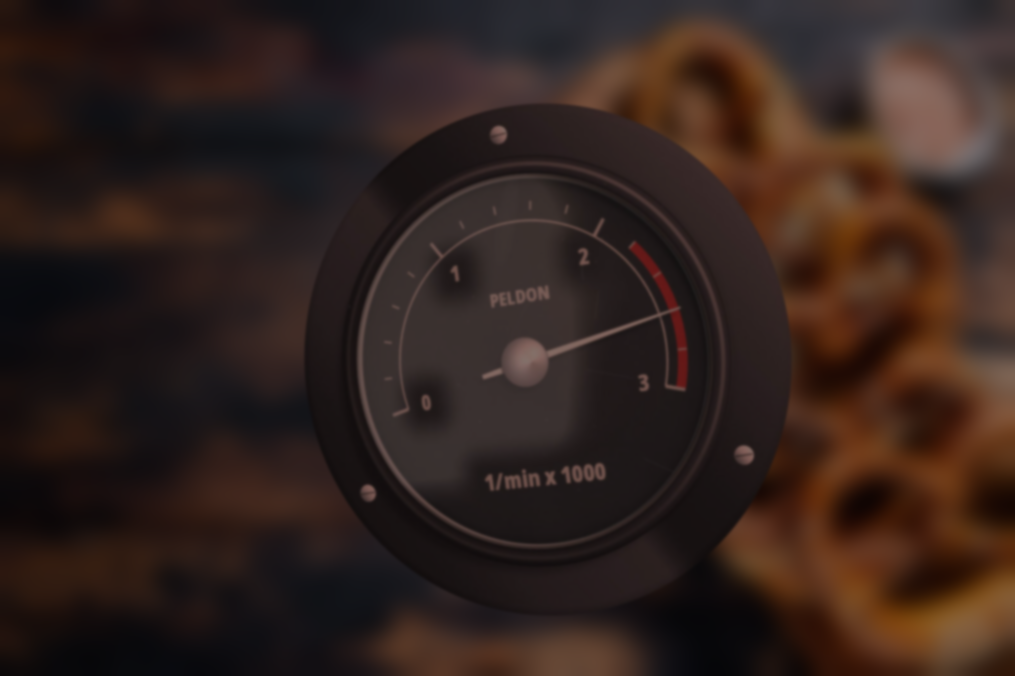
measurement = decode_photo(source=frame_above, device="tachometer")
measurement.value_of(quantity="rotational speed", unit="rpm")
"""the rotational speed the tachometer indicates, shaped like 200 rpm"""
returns 2600 rpm
